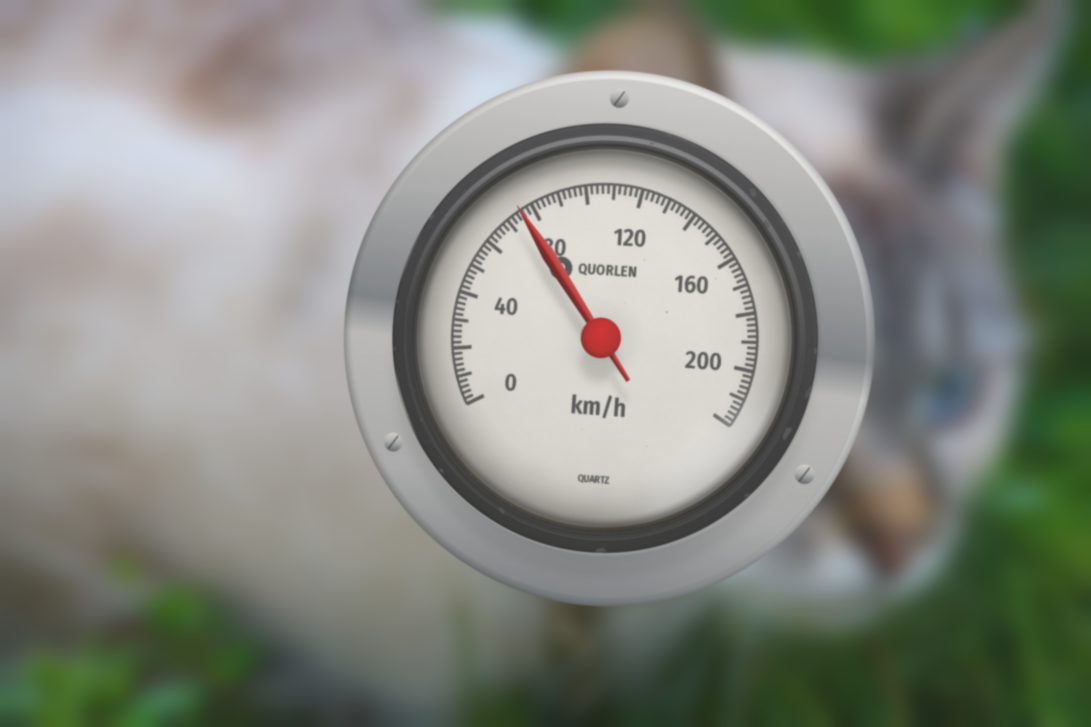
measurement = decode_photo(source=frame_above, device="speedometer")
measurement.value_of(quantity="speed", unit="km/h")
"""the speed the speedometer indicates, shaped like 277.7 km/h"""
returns 76 km/h
